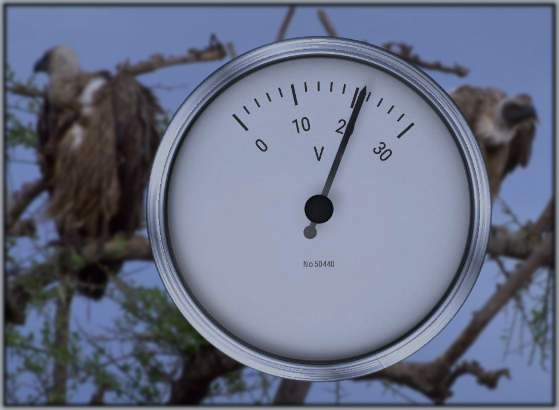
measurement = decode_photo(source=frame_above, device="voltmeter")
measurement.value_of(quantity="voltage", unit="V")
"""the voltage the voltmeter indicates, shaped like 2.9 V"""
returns 21 V
